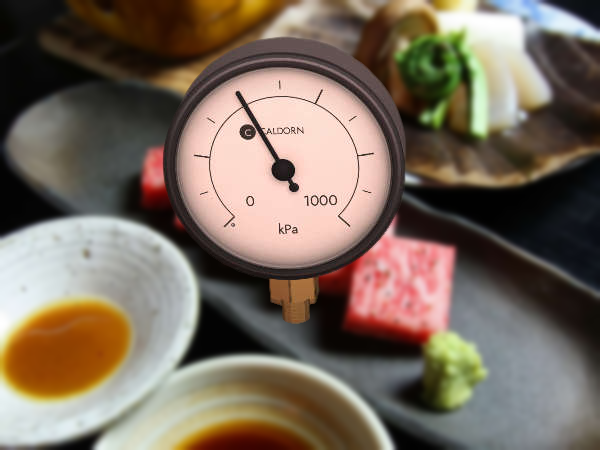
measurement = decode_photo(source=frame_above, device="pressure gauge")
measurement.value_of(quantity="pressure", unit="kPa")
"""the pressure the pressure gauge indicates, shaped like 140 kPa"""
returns 400 kPa
